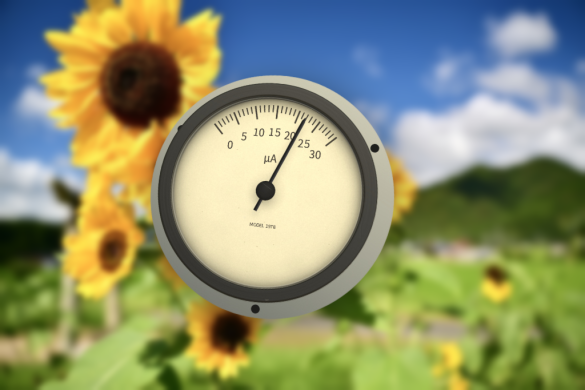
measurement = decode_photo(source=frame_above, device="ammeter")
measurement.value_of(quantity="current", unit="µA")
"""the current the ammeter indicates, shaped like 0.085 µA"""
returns 22 µA
